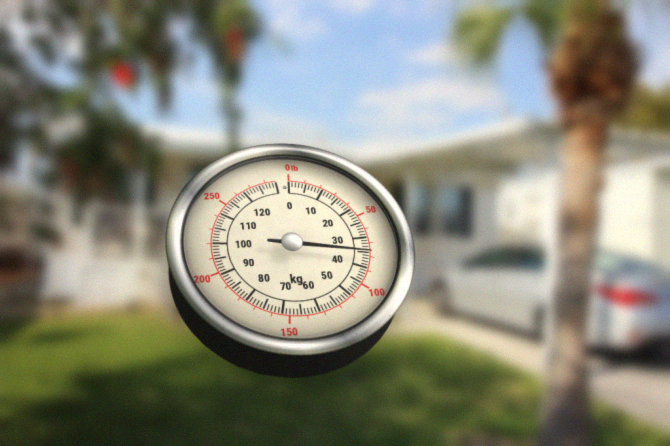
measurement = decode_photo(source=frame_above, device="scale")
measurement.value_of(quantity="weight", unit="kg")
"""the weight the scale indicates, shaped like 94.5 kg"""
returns 35 kg
